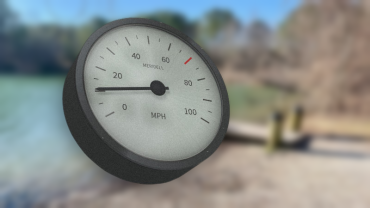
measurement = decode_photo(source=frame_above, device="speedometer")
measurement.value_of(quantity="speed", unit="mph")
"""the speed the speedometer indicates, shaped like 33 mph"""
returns 10 mph
